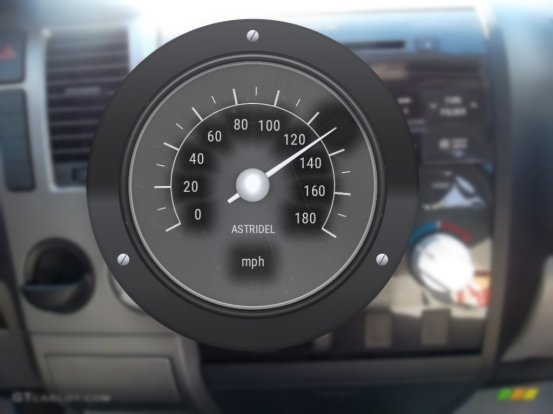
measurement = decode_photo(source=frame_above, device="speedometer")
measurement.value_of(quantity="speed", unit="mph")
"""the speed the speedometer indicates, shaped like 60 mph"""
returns 130 mph
